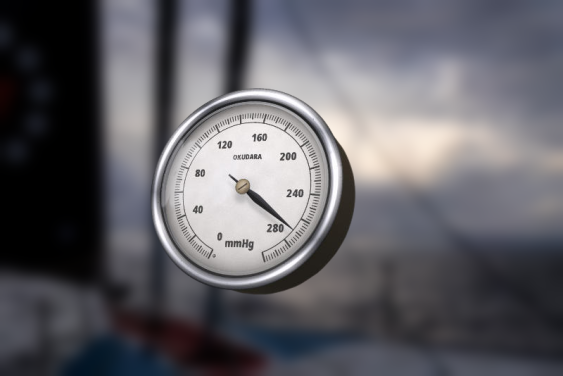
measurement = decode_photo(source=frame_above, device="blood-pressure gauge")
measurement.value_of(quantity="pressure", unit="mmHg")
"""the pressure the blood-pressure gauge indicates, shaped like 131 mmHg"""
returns 270 mmHg
